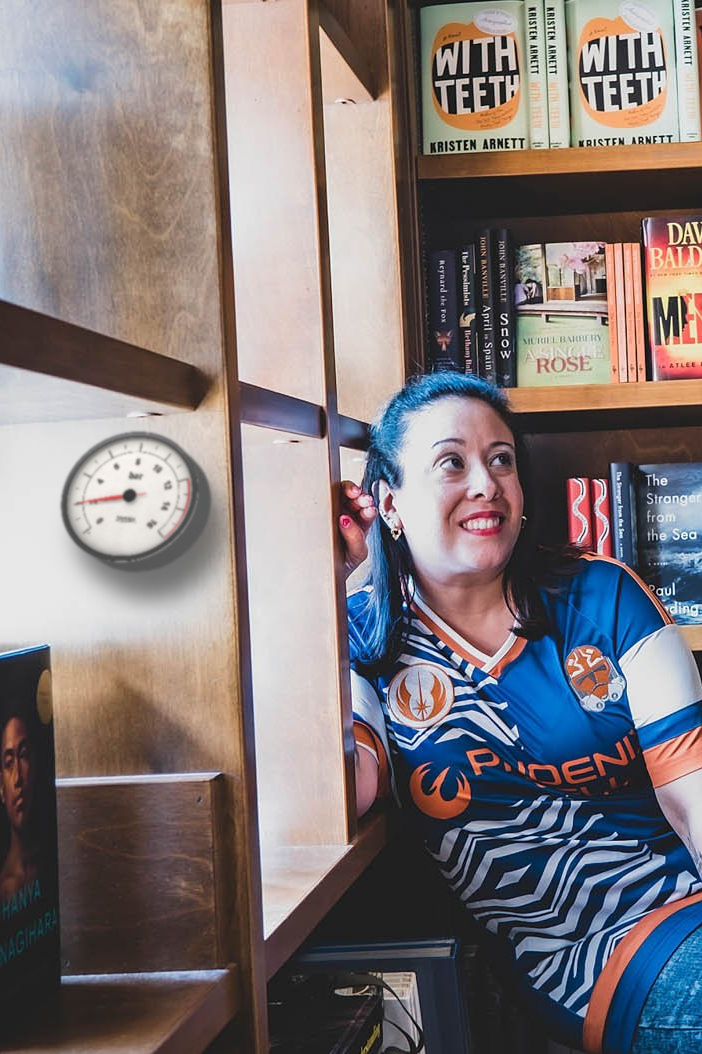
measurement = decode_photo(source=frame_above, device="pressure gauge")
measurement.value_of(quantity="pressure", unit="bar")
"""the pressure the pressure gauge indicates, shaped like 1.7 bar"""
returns 2 bar
